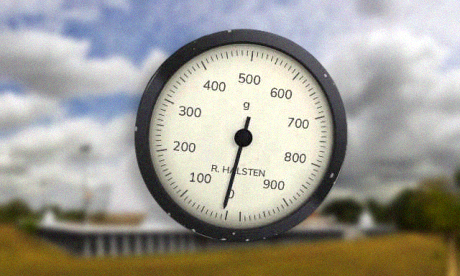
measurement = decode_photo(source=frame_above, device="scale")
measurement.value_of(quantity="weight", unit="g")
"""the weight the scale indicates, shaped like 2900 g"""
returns 10 g
